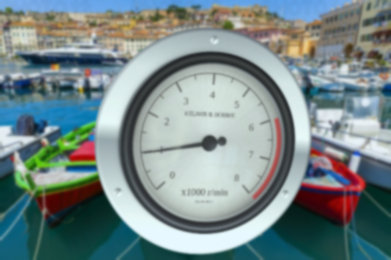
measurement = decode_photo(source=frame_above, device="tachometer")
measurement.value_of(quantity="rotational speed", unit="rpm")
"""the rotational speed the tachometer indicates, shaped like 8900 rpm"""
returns 1000 rpm
